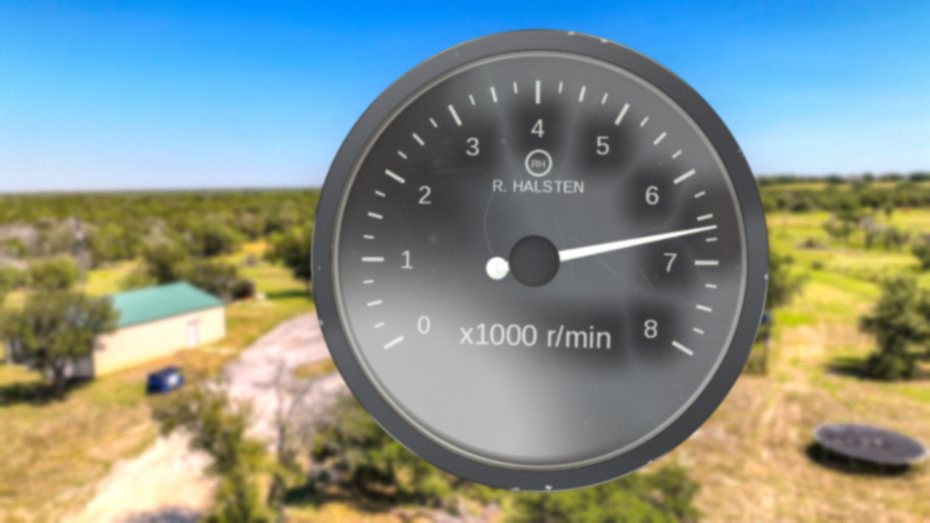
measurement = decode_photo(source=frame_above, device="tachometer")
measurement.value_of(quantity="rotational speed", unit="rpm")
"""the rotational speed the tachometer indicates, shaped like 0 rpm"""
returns 6625 rpm
